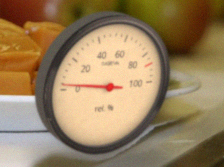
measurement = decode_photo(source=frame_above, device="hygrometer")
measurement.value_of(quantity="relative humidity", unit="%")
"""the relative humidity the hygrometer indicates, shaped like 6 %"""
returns 4 %
